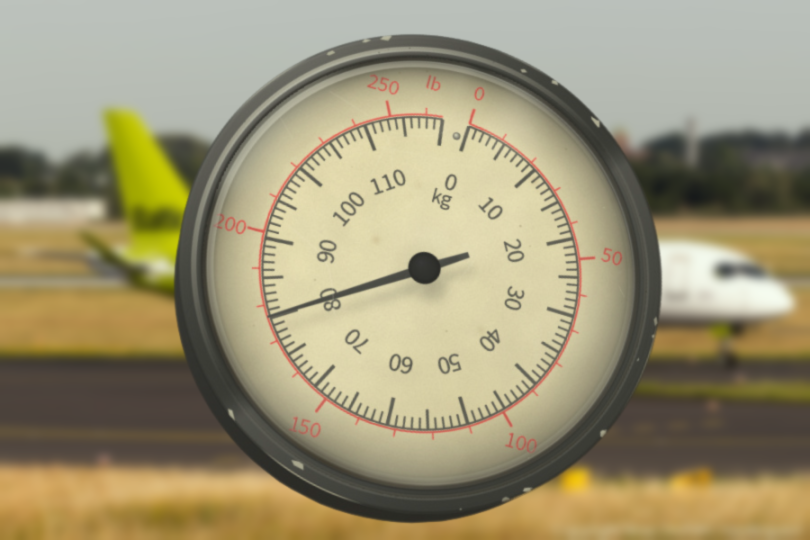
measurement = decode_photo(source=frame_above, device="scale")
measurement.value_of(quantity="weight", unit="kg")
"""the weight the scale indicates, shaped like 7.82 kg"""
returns 80 kg
